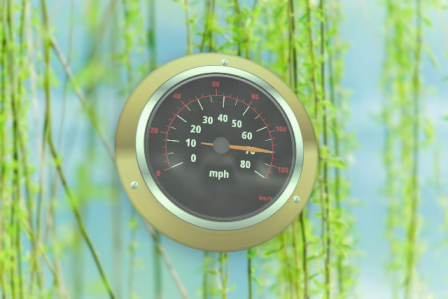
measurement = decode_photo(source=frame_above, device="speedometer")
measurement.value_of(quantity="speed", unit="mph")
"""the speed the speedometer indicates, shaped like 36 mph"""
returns 70 mph
